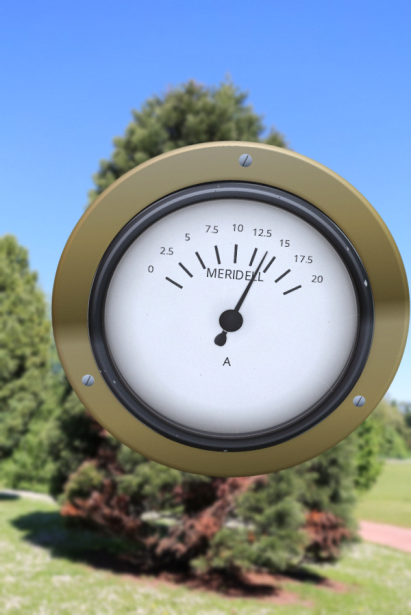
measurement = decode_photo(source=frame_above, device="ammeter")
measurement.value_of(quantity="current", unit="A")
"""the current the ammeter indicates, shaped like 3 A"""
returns 13.75 A
